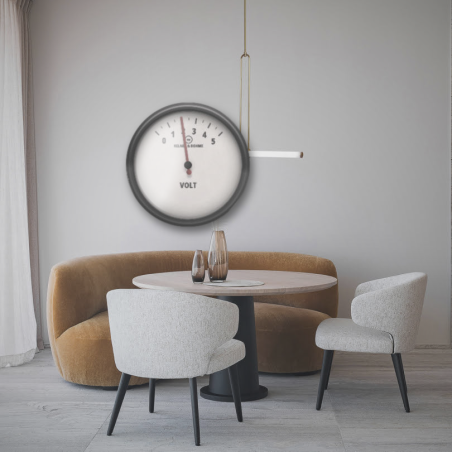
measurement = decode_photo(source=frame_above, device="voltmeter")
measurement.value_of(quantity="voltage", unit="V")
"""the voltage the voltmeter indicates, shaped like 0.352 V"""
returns 2 V
